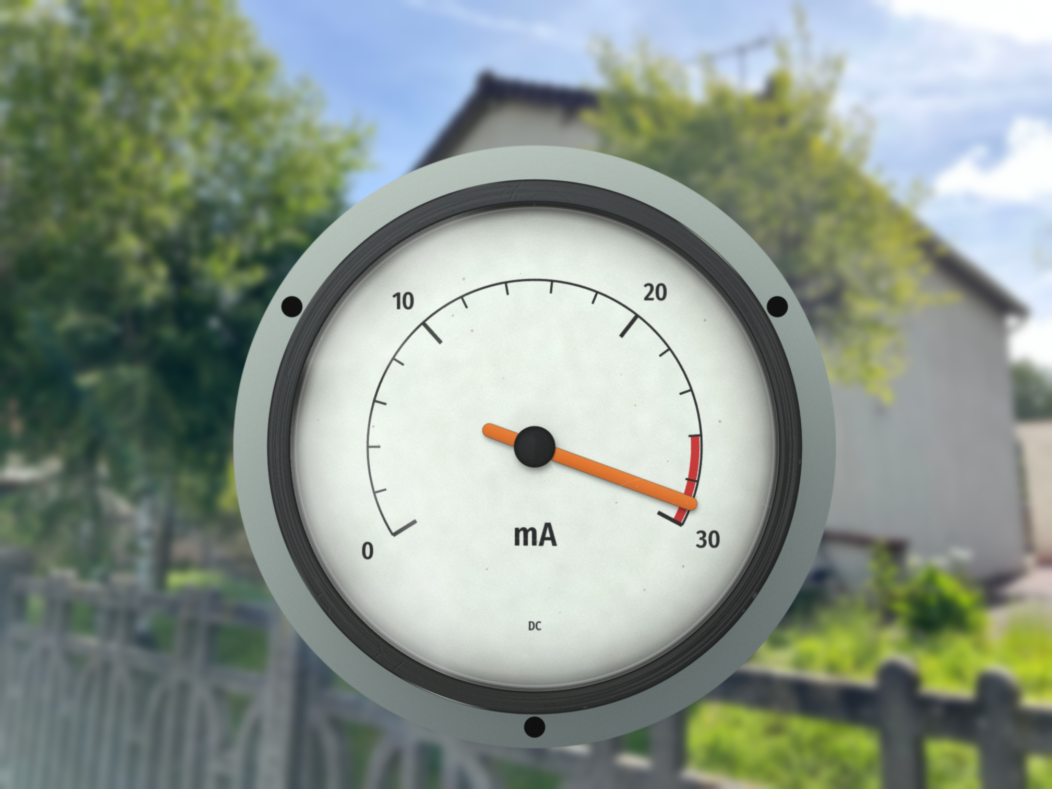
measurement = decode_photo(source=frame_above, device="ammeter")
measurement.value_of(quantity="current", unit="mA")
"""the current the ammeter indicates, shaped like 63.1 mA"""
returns 29 mA
